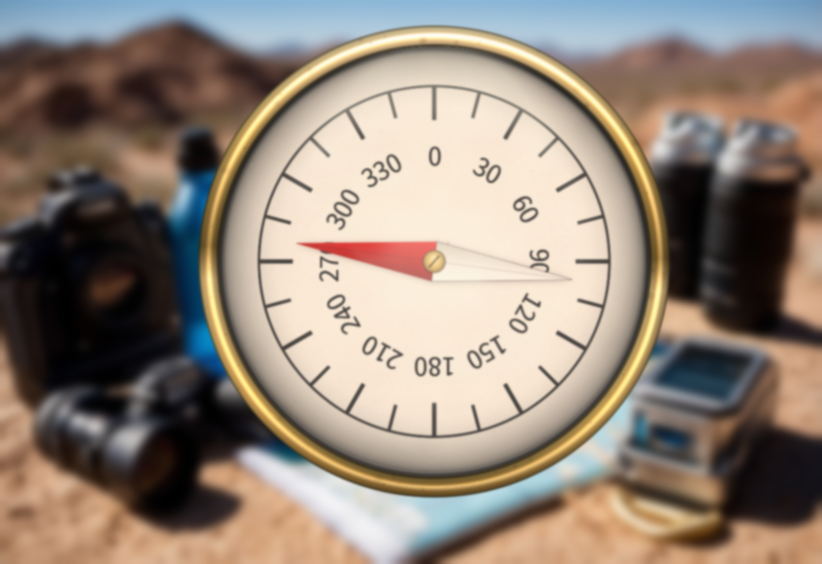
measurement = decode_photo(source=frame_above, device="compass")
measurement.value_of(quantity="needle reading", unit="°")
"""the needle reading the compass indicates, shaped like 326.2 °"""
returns 277.5 °
